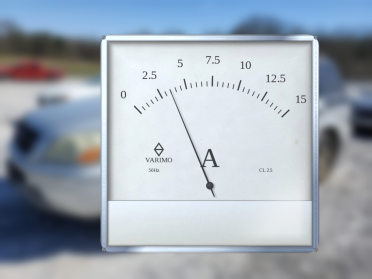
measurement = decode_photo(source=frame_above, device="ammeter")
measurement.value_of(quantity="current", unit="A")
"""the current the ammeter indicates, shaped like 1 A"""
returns 3.5 A
